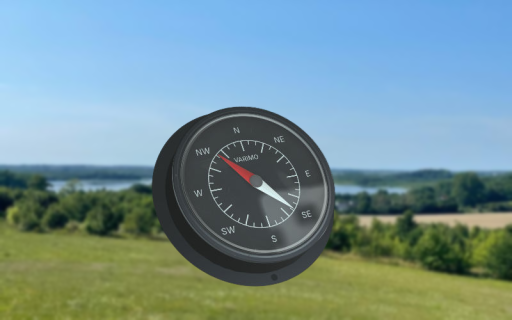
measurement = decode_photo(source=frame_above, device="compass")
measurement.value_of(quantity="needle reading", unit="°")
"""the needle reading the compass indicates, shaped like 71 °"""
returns 320 °
